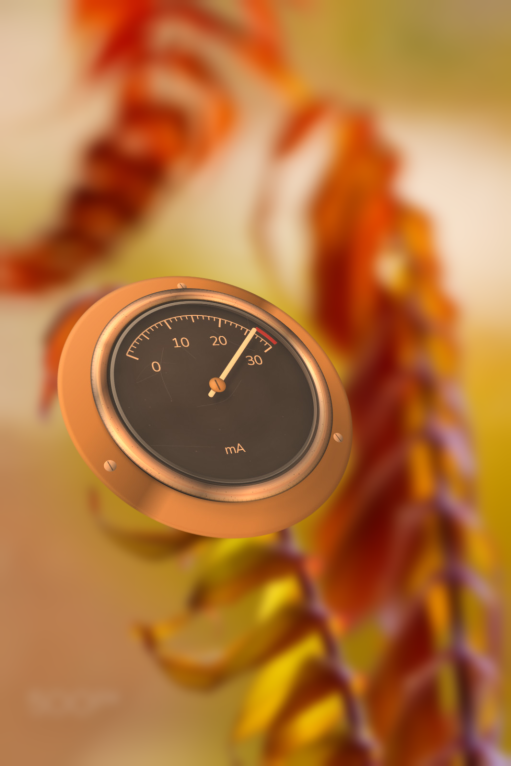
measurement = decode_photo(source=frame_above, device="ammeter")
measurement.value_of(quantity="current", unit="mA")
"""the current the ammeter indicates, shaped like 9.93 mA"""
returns 26 mA
